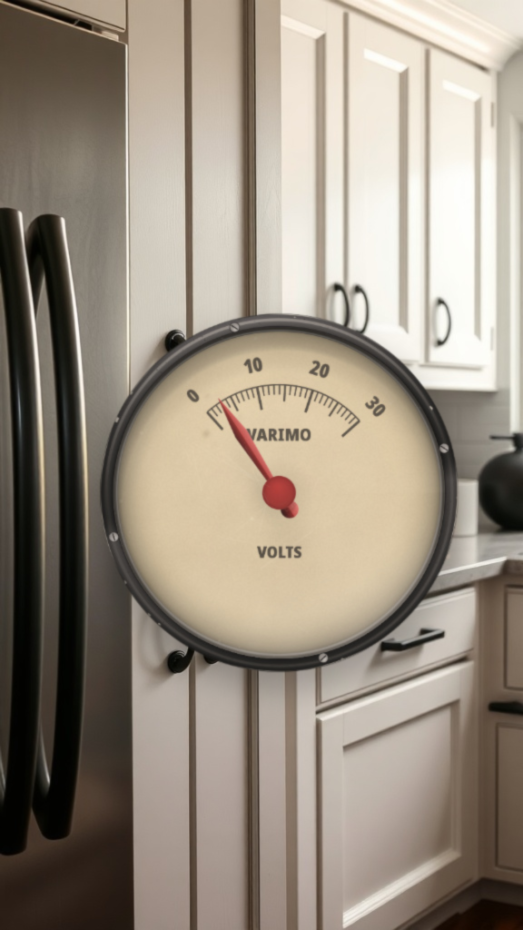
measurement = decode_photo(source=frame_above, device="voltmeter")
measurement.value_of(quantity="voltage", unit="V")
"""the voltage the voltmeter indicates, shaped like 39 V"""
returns 3 V
